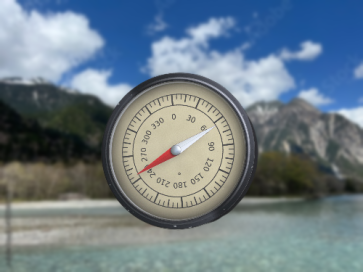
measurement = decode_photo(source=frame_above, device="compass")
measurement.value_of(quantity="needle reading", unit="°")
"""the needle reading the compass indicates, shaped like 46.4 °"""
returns 245 °
